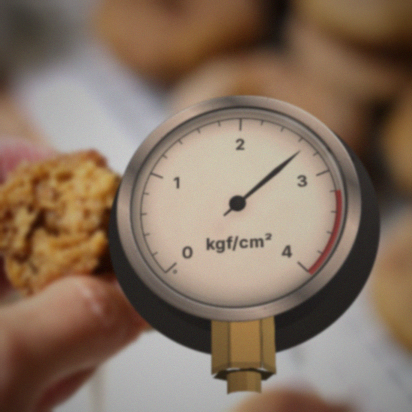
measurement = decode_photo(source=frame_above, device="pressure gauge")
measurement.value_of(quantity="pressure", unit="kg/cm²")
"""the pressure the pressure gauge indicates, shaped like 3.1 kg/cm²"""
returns 2.7 kg/cm²
